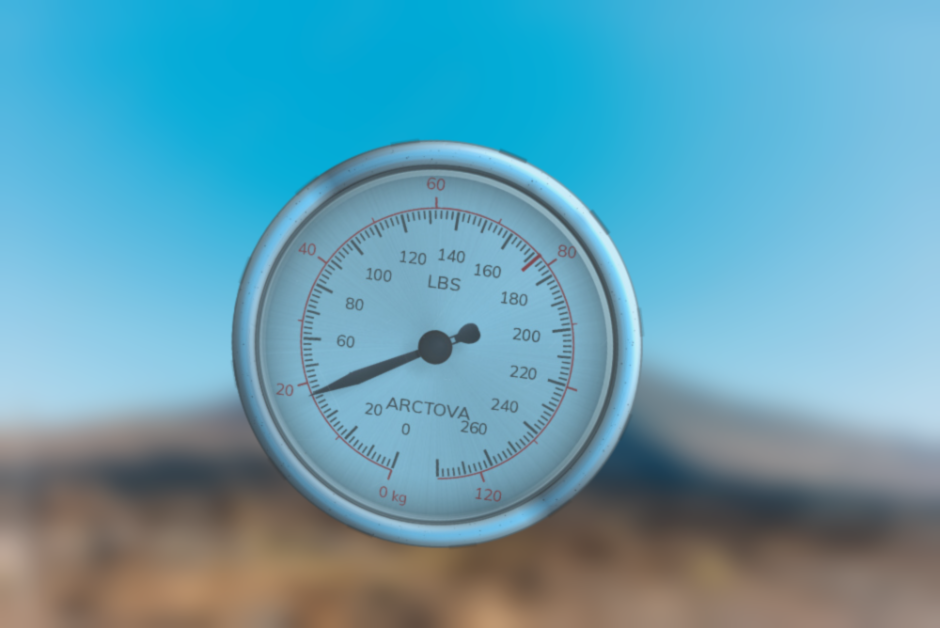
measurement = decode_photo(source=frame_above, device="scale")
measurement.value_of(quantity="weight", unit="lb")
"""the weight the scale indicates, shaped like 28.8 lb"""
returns 40 lb
